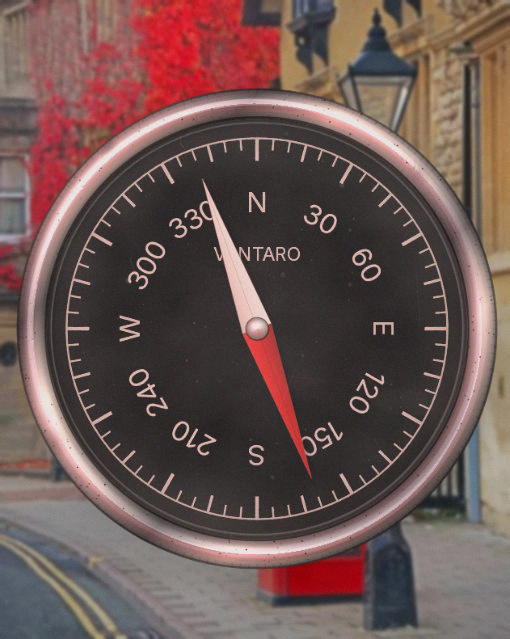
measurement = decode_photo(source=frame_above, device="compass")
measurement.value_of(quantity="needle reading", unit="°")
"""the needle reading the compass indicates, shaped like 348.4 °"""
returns 160 °
